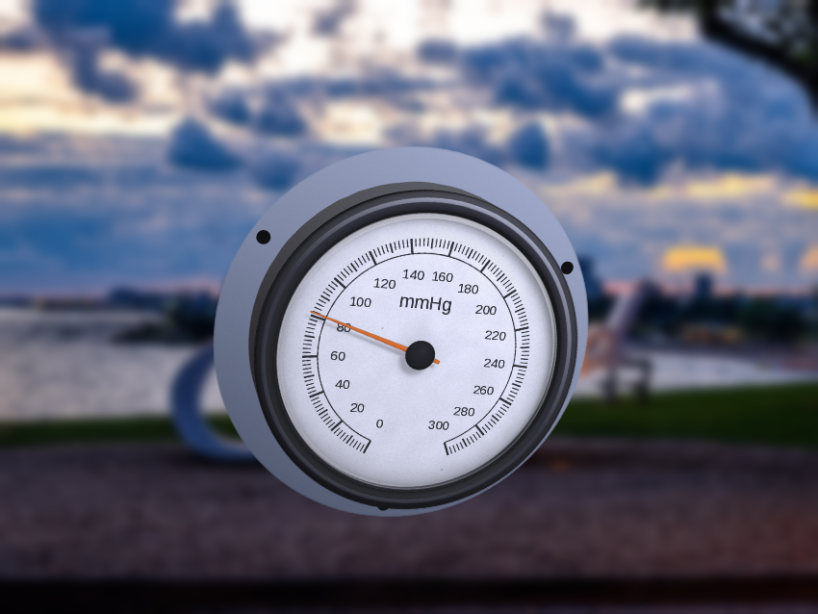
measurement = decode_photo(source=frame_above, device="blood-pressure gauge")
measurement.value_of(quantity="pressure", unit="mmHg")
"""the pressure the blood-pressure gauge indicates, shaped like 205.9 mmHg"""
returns 82 mmHg
